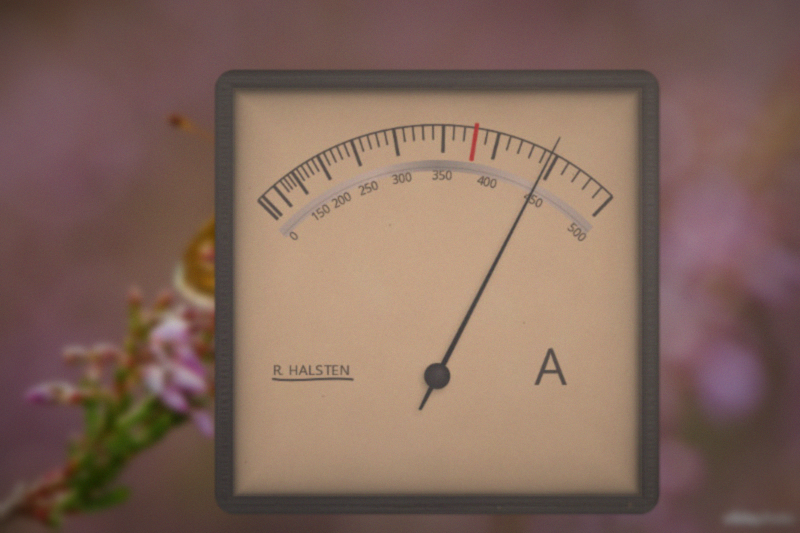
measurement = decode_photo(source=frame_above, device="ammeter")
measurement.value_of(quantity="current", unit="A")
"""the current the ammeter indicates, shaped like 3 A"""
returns 445 A
